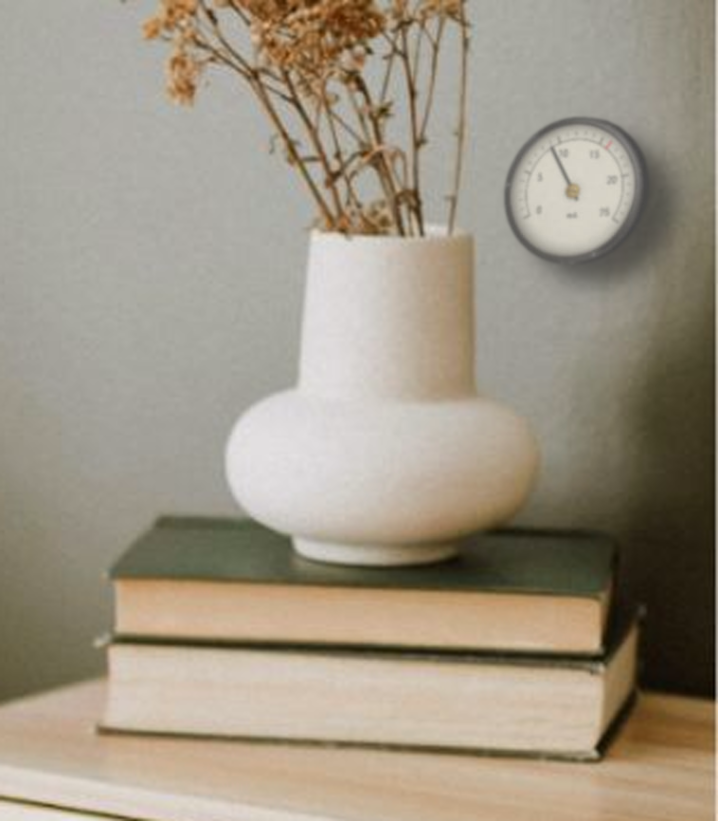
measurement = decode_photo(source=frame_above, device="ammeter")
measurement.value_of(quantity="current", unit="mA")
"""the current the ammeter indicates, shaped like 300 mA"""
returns 9 mA
